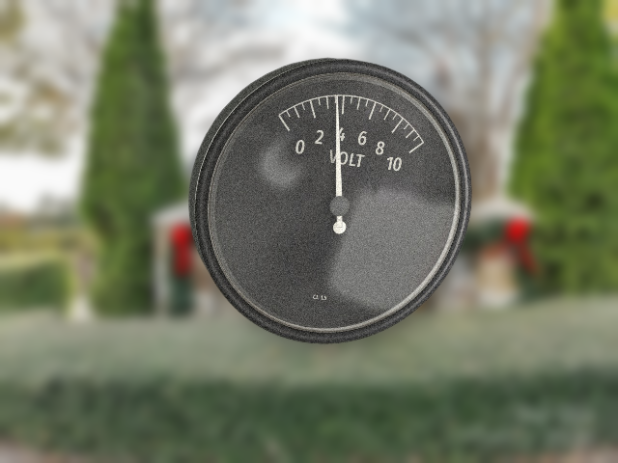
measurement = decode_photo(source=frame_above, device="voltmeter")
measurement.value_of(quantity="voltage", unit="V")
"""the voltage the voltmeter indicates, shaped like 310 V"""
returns 3.5 V
